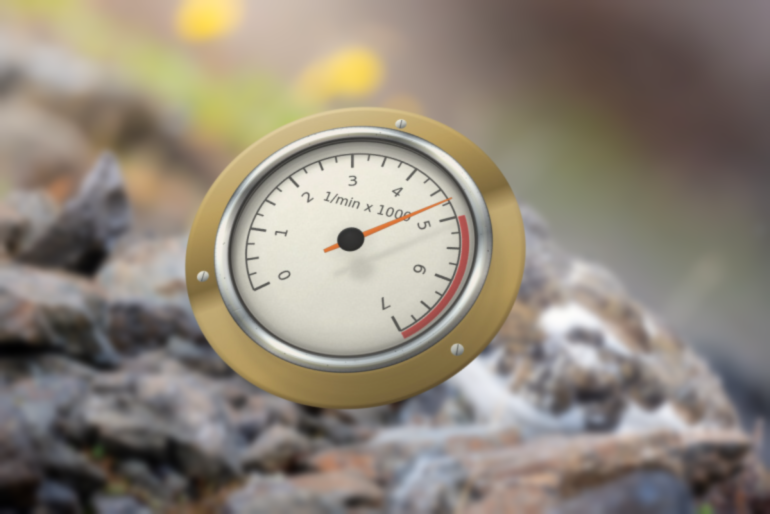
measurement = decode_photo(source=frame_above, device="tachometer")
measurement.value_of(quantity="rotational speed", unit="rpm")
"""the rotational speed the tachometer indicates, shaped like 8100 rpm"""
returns 4750 rpm
